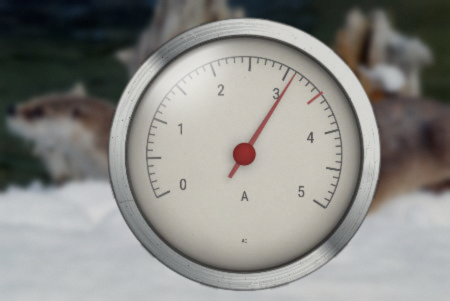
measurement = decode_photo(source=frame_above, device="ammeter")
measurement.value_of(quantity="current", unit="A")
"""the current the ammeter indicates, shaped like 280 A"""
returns 3.1 A
